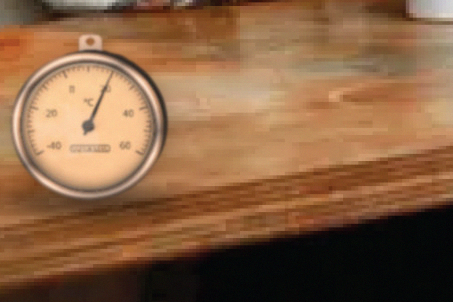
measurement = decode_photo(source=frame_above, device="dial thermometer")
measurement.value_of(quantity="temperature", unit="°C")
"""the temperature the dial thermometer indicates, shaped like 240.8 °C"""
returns 20 °C
